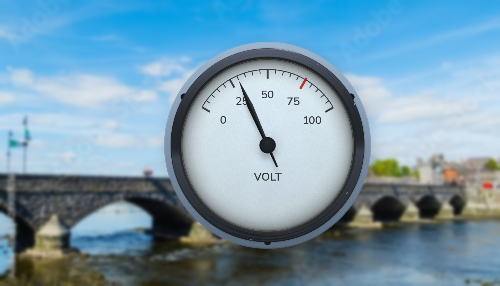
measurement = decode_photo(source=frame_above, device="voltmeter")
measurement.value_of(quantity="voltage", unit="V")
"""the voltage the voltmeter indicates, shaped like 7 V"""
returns 30 V
